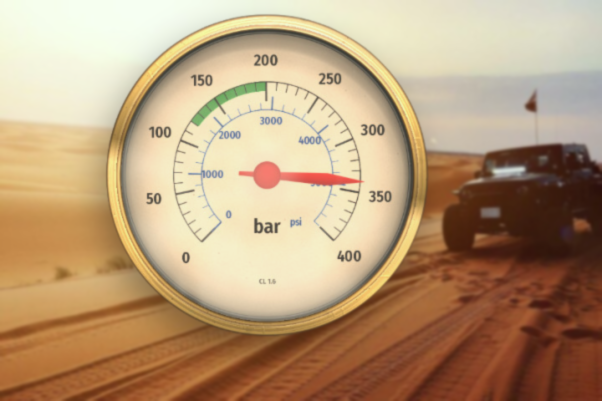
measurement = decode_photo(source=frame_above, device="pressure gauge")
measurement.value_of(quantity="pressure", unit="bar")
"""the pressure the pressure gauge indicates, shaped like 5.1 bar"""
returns 340 bar
